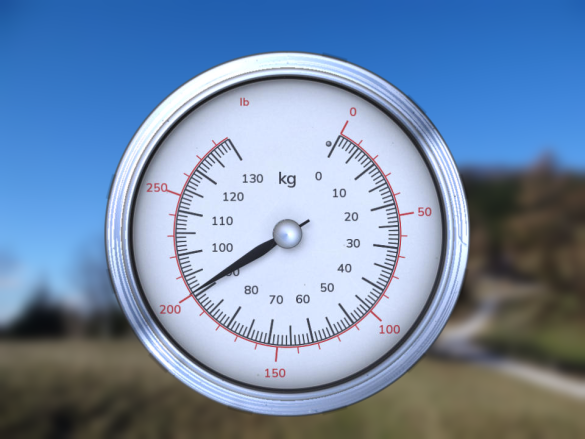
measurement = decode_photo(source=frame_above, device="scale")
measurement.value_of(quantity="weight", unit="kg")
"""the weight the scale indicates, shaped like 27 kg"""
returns 91 kg
